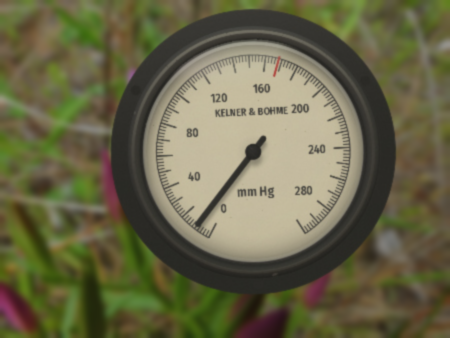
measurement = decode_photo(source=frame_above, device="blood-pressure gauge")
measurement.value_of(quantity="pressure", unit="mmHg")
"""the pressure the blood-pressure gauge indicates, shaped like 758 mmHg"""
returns 10 mmHg
